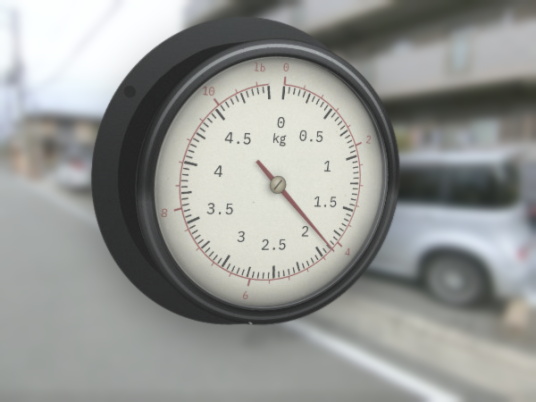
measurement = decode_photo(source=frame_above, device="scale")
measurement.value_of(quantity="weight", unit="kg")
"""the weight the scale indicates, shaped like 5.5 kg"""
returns 1.9 kg
